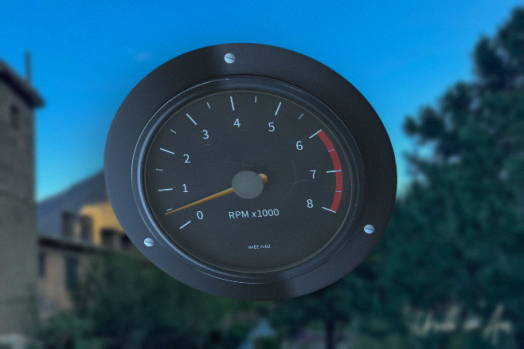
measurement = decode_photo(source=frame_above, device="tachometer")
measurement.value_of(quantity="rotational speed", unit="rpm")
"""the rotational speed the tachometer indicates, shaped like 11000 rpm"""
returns 500 rpm
